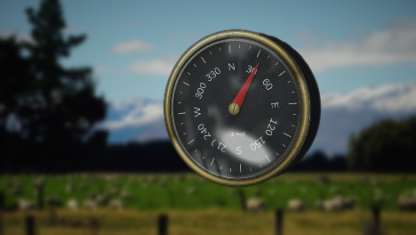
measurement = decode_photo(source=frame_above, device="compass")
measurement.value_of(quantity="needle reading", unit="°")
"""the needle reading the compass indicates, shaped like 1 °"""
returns 35 °
